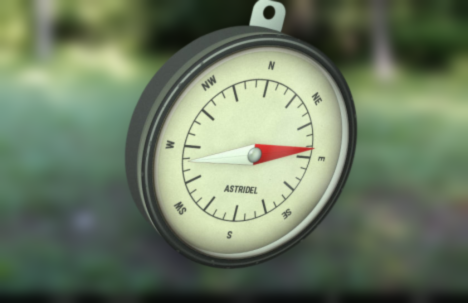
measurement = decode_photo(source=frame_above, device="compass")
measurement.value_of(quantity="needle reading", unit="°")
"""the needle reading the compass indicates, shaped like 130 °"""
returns 80 °
